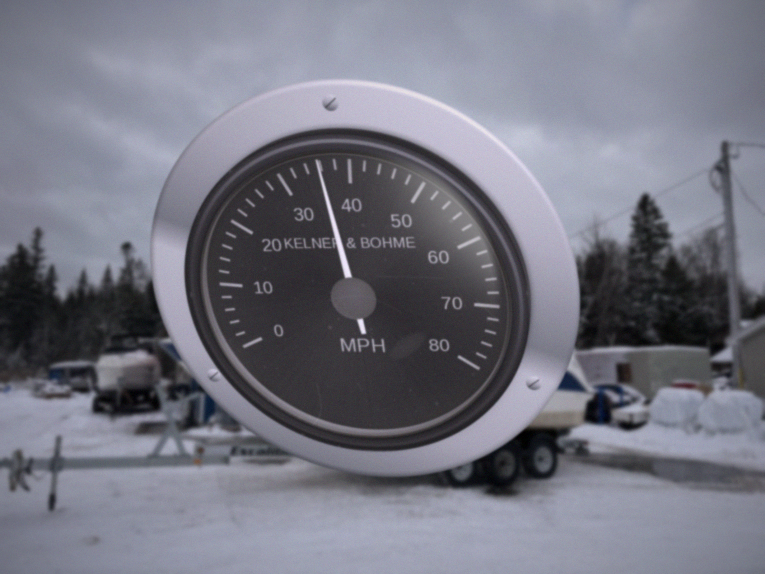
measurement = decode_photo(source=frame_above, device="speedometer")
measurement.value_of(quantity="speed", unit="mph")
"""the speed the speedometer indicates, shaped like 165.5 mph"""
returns 36 mph
